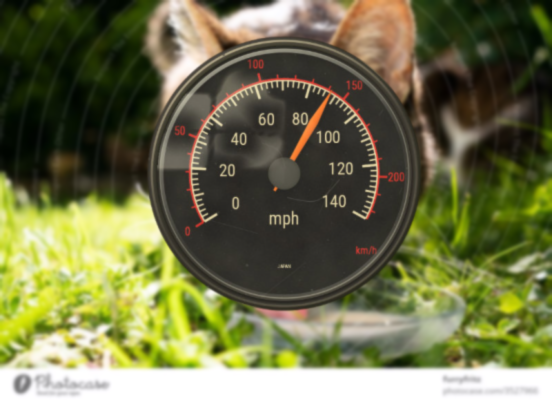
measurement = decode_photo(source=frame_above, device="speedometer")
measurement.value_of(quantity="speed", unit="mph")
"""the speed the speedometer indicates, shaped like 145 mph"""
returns 88 mph
